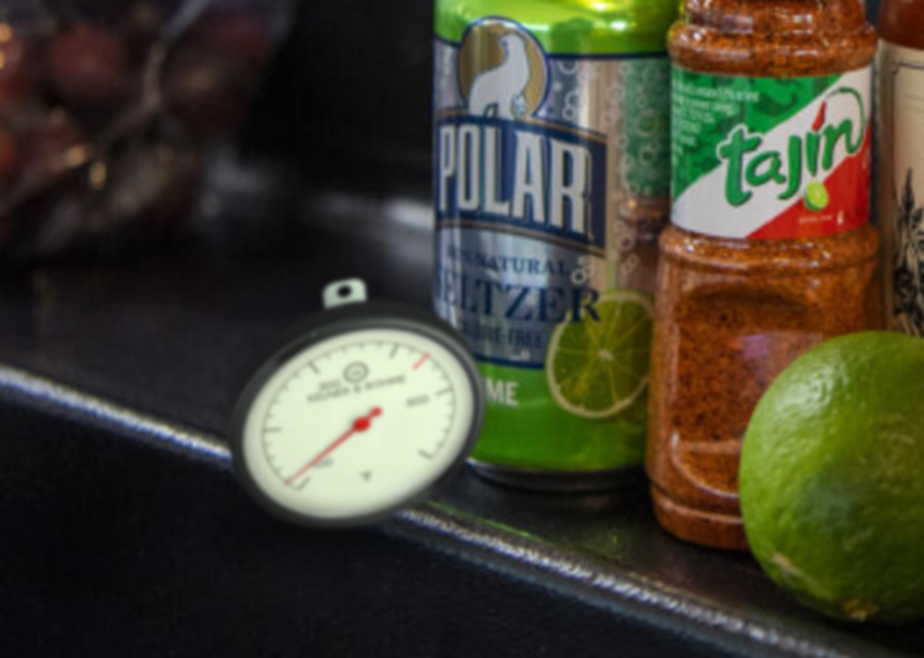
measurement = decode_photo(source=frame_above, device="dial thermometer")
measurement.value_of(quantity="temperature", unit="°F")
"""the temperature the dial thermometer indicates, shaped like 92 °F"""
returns 120 °F
